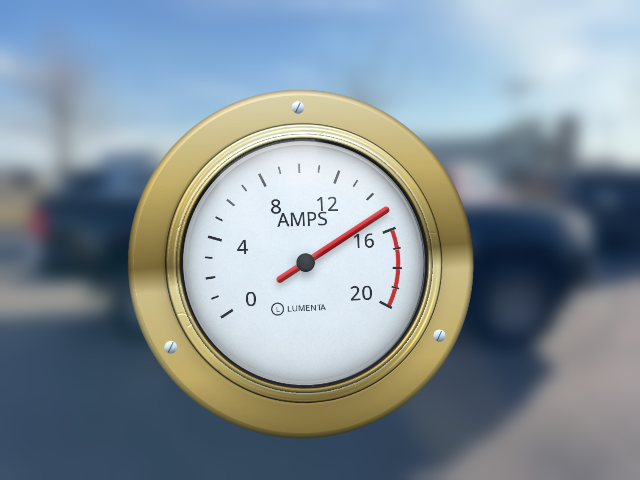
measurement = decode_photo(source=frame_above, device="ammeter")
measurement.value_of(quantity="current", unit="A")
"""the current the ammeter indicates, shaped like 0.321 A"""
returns 15 A
